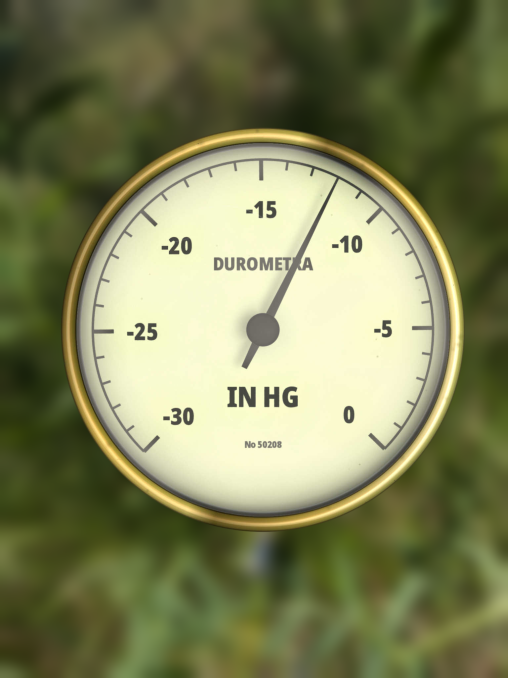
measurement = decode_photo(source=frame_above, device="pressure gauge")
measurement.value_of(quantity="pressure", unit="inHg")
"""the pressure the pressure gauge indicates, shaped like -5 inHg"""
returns -12 inHg
